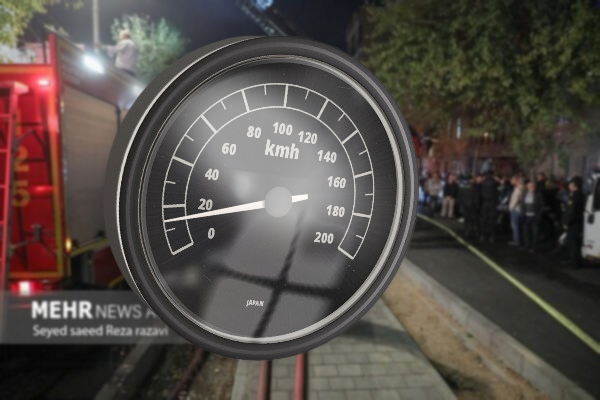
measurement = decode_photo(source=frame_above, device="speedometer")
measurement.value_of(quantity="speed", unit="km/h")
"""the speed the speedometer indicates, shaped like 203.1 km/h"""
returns 15 km/h
